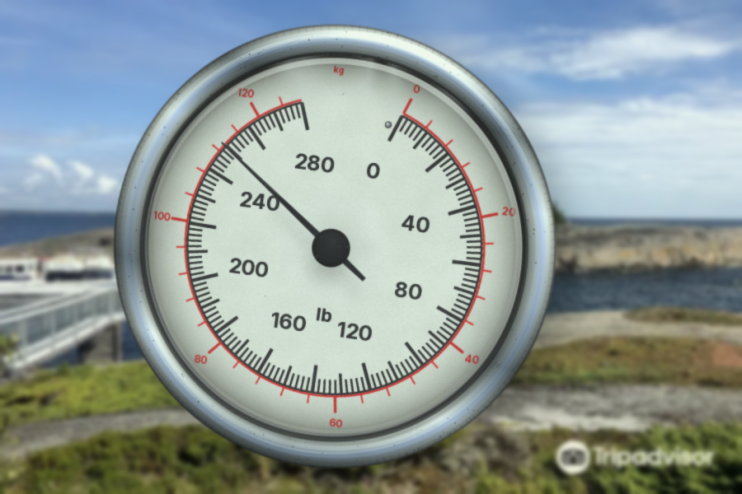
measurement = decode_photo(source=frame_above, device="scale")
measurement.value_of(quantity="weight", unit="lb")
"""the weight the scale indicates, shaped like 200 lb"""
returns 250 lb
